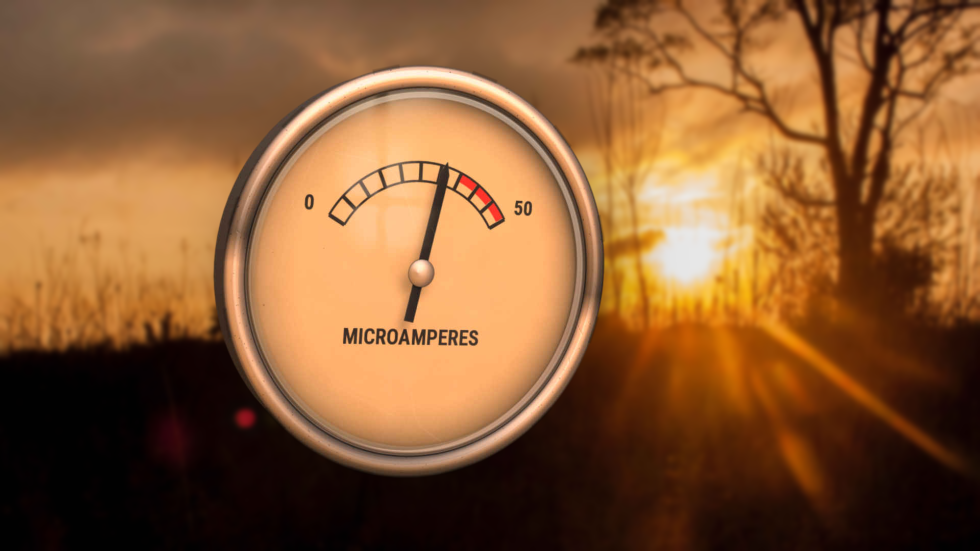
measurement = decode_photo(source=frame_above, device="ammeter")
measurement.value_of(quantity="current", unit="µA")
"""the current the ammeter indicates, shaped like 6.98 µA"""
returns 30 µA
